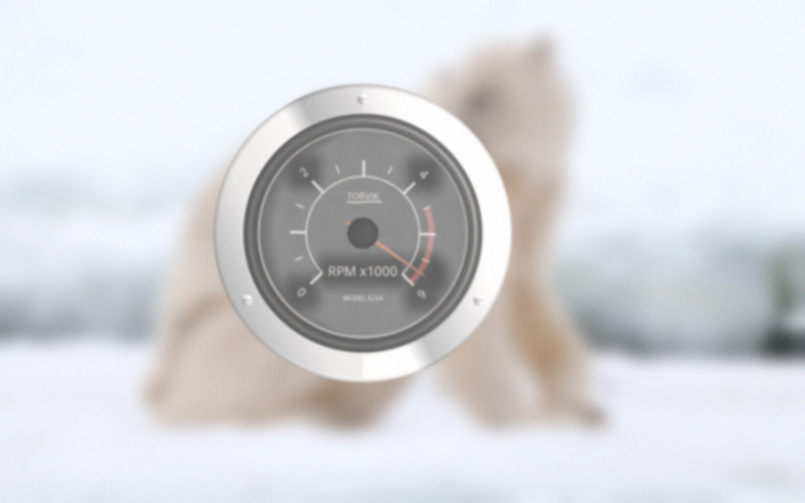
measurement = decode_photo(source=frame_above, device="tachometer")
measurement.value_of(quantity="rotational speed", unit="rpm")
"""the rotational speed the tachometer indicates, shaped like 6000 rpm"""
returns 5750 rpm
